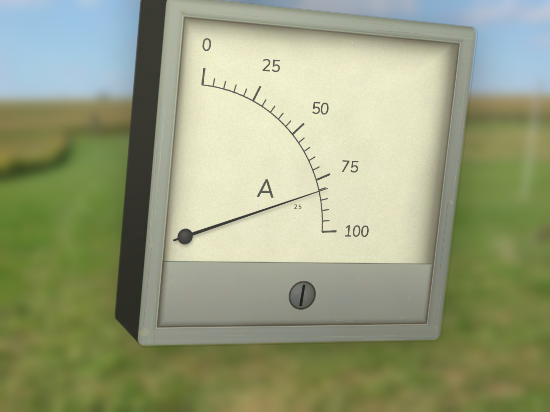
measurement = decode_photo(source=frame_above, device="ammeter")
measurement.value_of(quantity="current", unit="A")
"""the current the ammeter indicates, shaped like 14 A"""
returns 80 A
